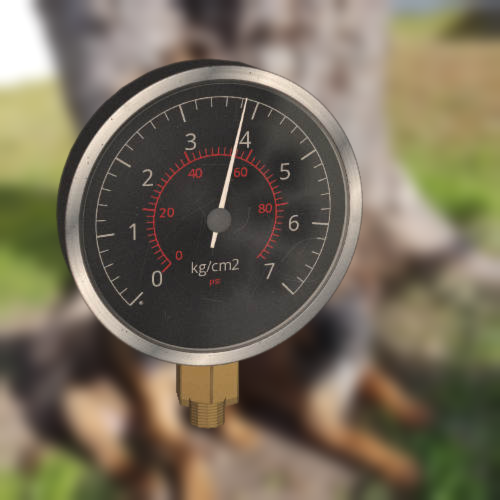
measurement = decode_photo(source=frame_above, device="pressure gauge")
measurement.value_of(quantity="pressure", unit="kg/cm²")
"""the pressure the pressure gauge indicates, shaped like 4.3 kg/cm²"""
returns 3.8 kg/cm²
